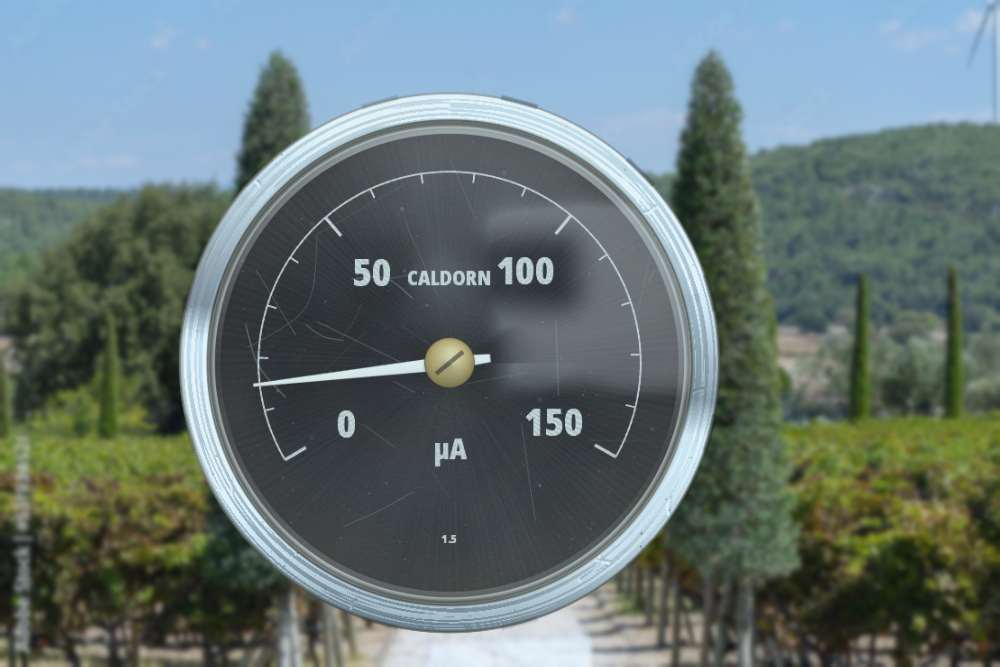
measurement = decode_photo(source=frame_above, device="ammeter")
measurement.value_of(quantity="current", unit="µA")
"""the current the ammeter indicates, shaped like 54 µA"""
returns 15 µA
